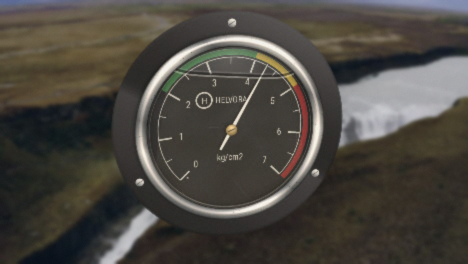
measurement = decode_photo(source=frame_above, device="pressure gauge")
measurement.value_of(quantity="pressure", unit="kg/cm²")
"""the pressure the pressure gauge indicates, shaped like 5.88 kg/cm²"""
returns 4.25 kg/cm²
